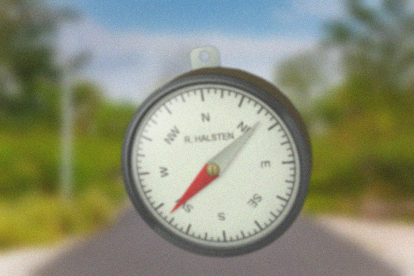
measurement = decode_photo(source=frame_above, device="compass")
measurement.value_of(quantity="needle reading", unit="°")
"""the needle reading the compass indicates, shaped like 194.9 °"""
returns 230 °
